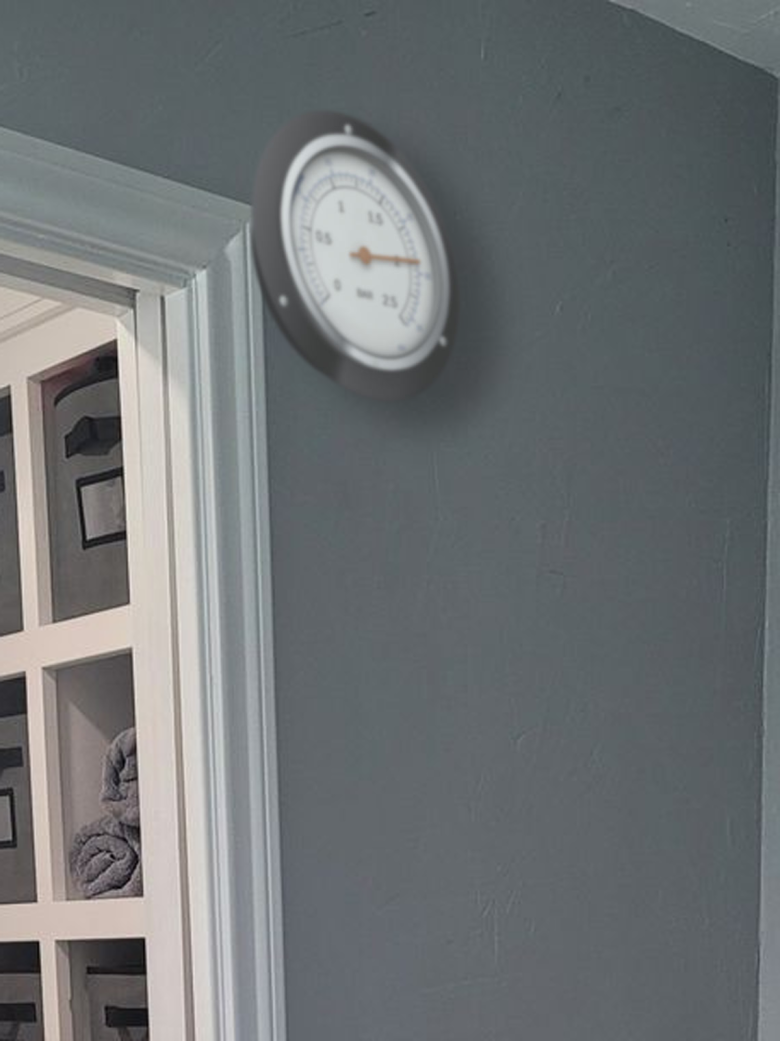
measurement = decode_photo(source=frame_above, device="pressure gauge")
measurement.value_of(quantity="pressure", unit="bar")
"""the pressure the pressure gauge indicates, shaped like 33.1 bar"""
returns 2 bar
